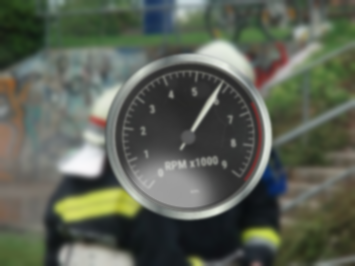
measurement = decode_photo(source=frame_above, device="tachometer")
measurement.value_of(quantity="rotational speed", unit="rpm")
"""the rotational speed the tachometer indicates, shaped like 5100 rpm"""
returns 5800 rpm
